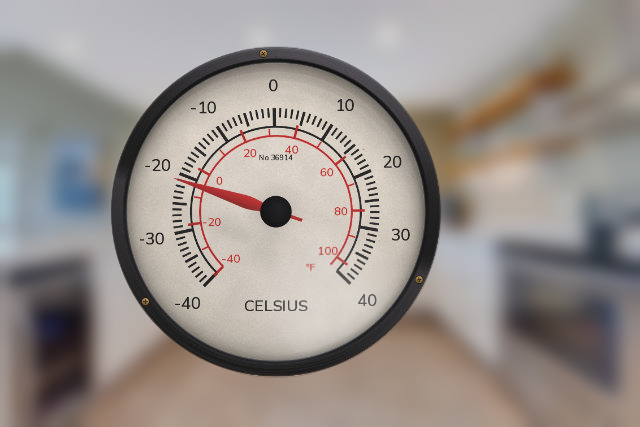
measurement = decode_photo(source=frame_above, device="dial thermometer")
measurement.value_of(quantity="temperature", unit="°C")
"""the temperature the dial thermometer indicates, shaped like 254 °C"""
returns -21 °C
